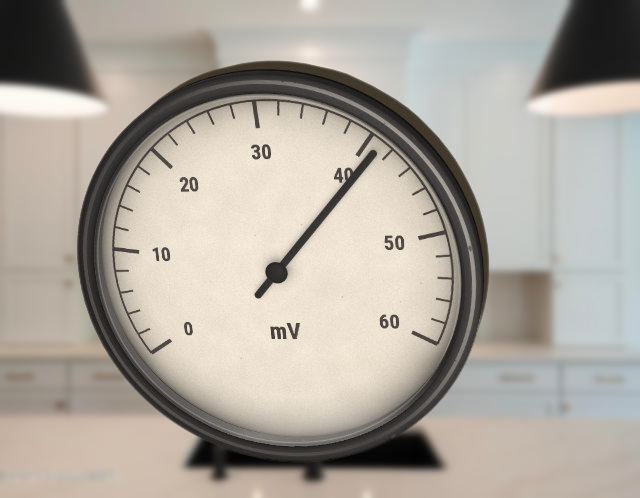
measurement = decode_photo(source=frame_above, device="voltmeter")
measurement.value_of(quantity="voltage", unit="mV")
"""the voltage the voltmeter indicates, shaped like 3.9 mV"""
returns 41 mV
